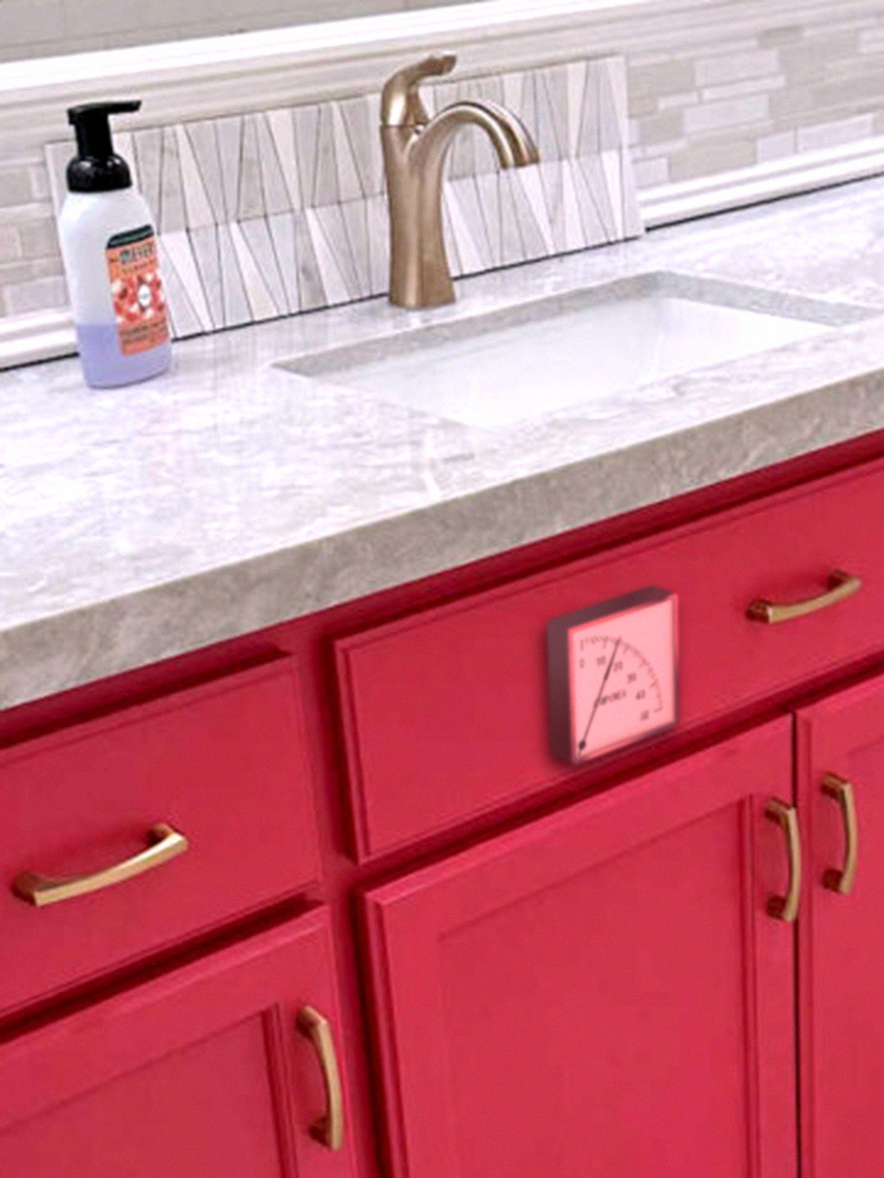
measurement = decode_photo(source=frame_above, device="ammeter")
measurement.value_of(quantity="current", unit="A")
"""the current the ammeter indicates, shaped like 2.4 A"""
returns 15 A
